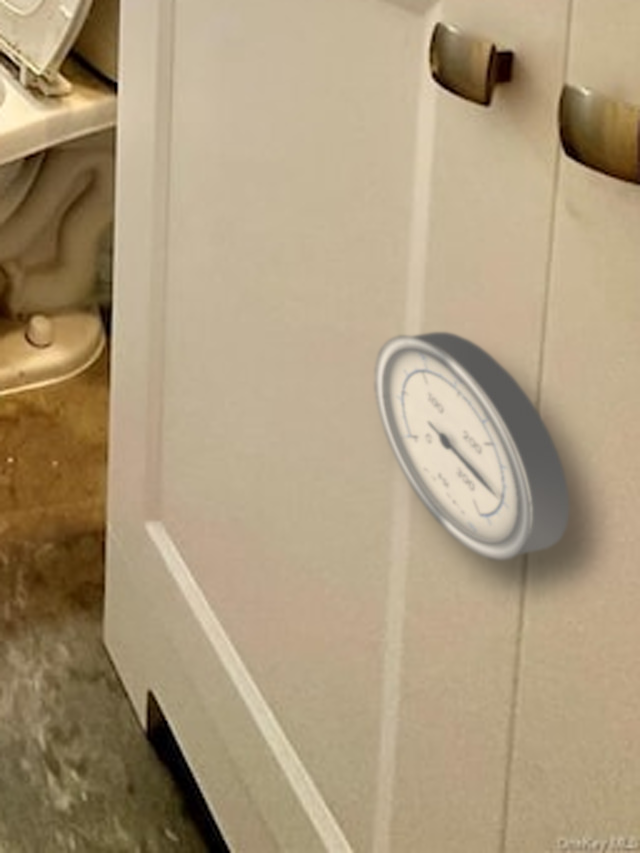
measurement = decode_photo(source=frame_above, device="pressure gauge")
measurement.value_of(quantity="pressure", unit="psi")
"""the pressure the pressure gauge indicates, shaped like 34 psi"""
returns 250 psi
